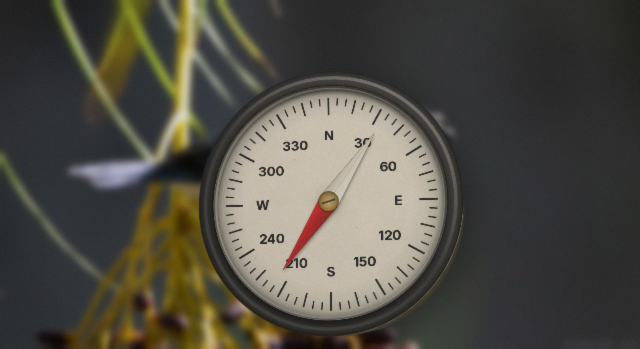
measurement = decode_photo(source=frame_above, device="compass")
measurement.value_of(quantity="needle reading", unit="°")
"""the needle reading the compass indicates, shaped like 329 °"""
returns 215 °
